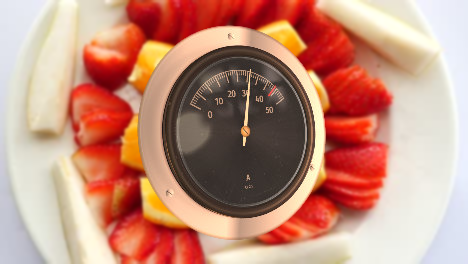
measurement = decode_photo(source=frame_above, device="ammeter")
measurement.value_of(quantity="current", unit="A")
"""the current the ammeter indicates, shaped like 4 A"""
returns 30 A
